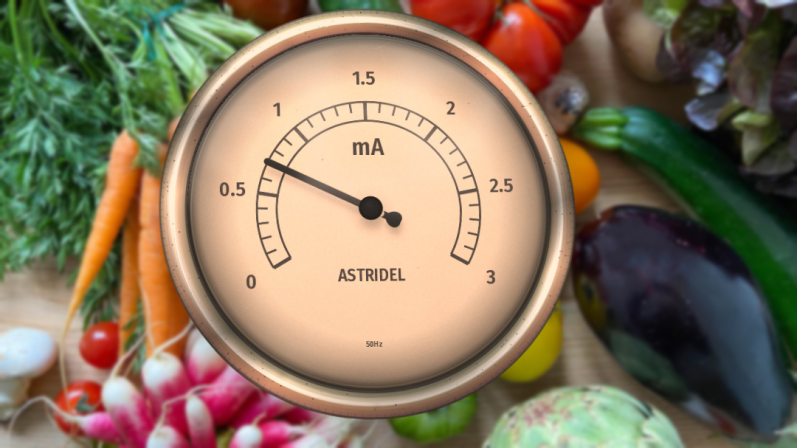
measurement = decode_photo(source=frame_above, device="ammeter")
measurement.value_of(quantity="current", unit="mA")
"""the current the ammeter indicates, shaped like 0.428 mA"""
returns 0.7 mA
